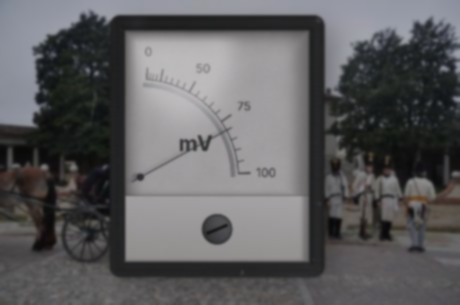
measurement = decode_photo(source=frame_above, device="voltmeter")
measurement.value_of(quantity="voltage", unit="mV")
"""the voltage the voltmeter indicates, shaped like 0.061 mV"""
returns 80 mV
